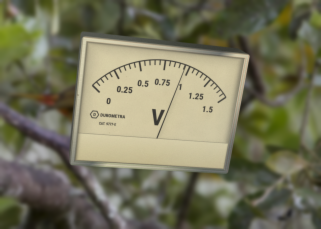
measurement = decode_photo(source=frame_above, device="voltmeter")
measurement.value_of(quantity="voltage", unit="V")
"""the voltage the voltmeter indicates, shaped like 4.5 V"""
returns 0.95 V
